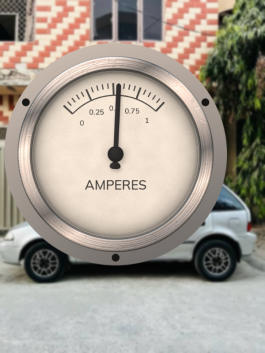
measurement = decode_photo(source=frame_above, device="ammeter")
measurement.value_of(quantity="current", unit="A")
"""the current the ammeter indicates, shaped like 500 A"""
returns 0.55 A
